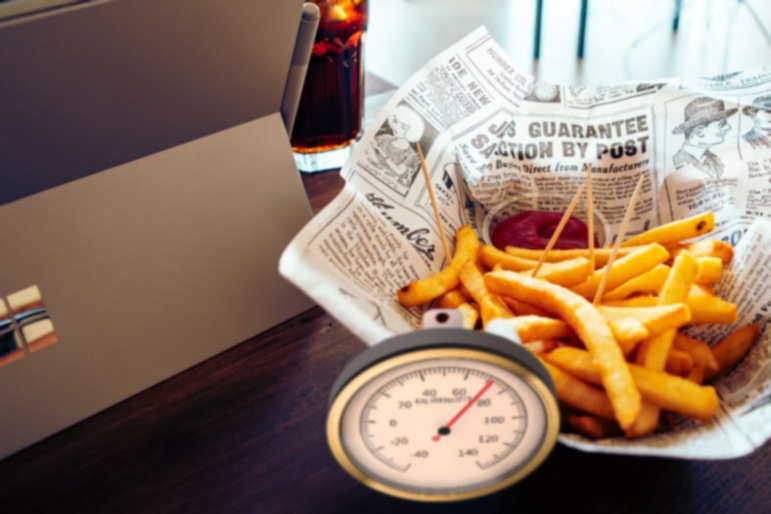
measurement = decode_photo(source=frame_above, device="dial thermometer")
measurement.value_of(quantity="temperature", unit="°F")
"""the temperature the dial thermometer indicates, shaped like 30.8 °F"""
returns 70 °F
